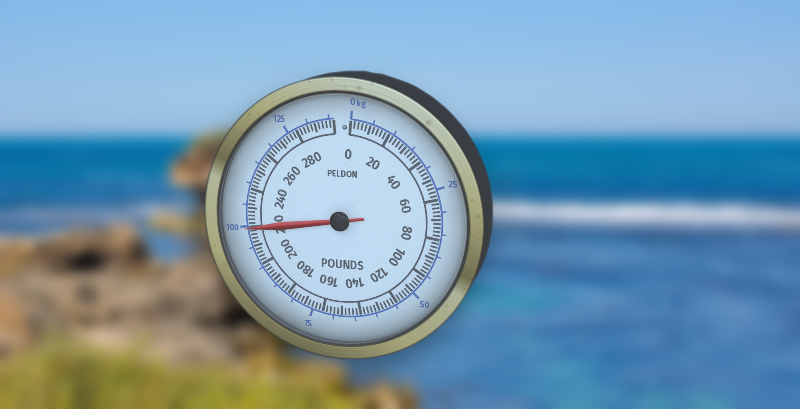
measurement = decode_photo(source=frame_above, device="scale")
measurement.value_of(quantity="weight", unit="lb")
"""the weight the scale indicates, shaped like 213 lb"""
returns 220 lb
